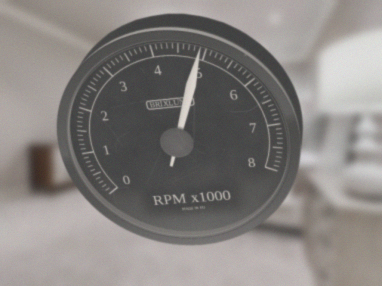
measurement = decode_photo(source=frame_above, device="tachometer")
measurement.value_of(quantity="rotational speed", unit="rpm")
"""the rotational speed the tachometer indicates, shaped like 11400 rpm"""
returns 4900 rpm
